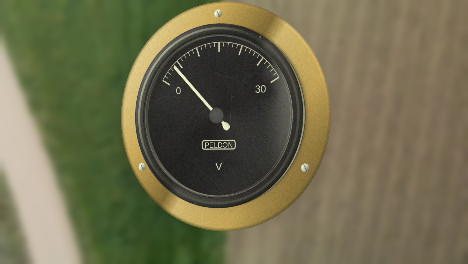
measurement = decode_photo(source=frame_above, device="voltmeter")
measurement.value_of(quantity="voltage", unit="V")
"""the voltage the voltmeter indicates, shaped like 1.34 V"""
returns 4 V
